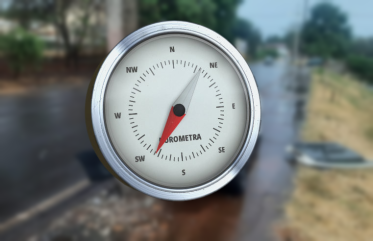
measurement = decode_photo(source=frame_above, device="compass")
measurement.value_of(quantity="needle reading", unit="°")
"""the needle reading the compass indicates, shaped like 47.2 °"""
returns 215 °
